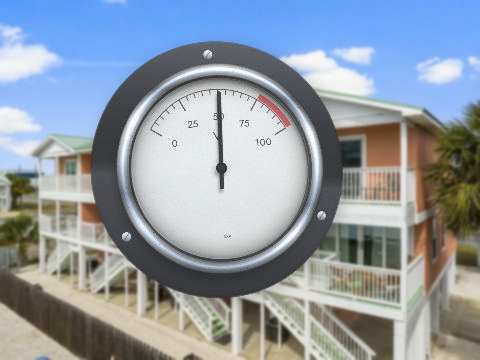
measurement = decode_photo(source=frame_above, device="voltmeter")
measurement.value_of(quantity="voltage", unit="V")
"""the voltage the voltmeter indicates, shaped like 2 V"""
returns 50 V
